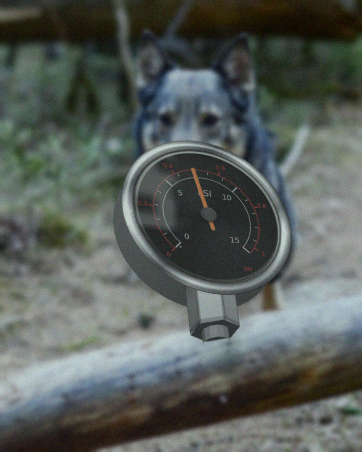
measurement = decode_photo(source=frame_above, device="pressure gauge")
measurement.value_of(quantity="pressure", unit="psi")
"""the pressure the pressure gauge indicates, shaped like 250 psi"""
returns 7 psi
